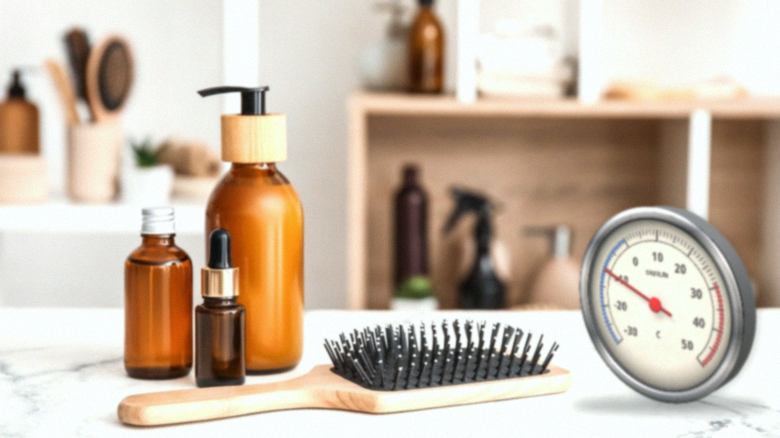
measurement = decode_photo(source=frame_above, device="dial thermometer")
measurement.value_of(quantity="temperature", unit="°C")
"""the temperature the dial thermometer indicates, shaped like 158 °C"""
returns -10 °C
